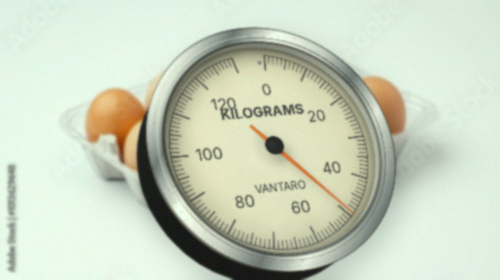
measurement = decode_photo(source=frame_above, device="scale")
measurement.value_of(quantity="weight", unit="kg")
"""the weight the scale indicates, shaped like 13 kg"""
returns 50 kg
